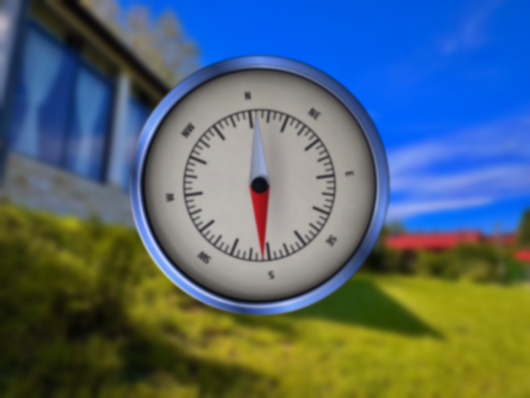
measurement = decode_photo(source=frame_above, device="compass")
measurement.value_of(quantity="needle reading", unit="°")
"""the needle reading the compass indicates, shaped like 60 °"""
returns 185 °
